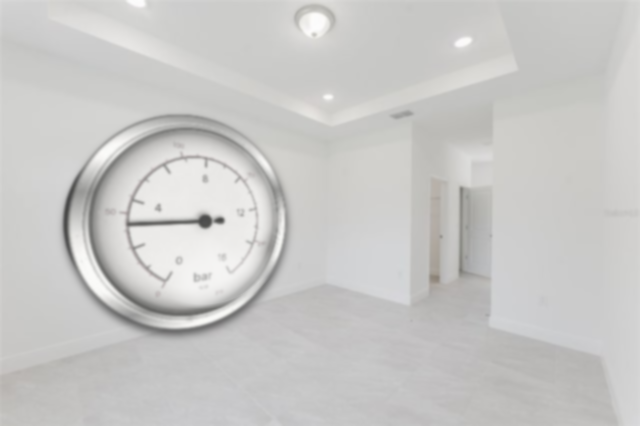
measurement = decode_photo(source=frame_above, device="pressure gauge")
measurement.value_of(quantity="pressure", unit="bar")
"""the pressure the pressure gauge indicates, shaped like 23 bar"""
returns 3 bar
